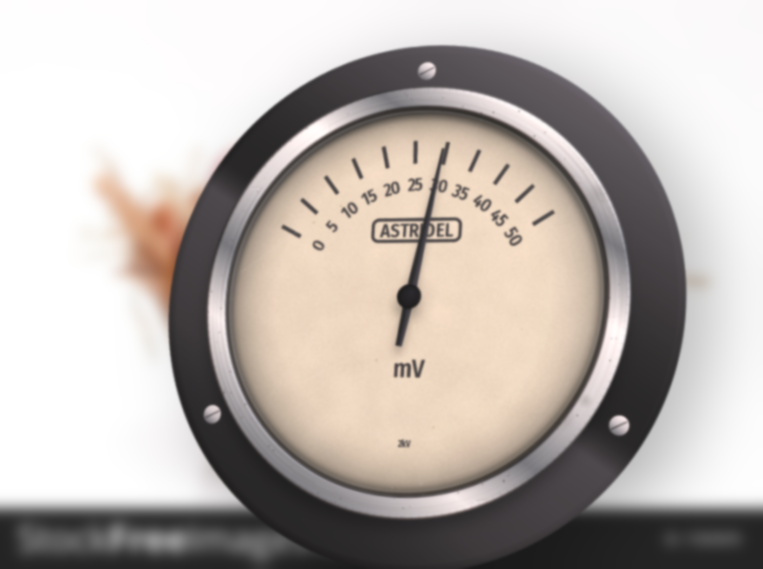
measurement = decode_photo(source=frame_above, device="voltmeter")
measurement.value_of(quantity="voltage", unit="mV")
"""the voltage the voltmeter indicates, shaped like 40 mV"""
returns 30 mV
